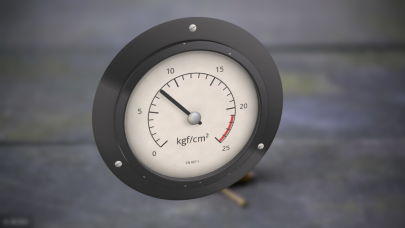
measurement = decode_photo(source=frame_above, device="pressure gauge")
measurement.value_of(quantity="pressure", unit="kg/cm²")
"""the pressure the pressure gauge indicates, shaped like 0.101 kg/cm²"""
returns 8 kg/cm²
